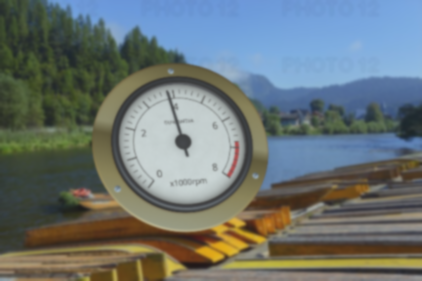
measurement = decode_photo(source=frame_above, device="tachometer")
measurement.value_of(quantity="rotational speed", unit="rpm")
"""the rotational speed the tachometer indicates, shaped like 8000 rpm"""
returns 3800 rpm
